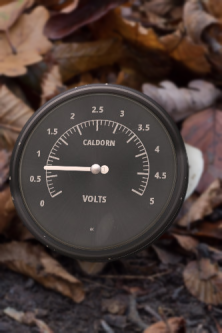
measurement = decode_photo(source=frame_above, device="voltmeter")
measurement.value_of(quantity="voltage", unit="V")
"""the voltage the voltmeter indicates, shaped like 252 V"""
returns 0.7 V
